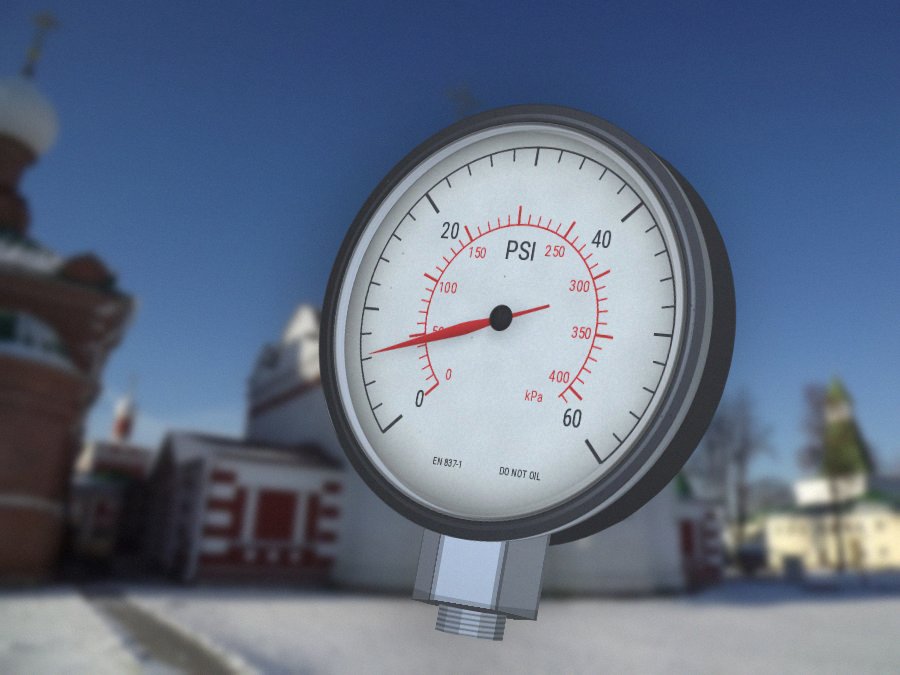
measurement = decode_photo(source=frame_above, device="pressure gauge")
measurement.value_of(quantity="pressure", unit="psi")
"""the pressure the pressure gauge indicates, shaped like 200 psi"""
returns 6 psi
